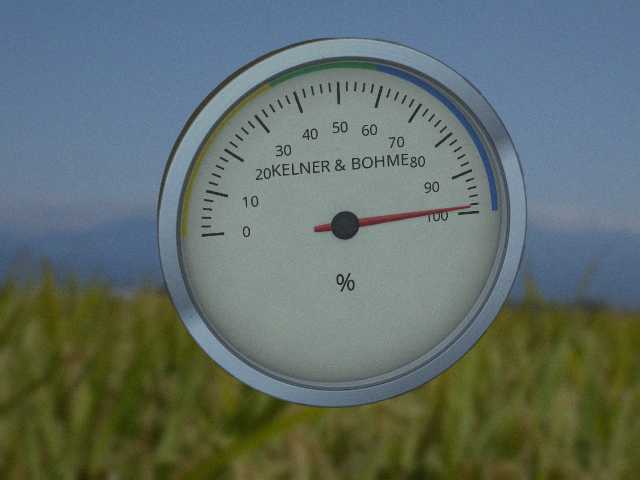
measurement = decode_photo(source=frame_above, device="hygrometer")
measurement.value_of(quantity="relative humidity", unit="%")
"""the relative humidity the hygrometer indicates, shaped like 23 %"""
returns 98 %
